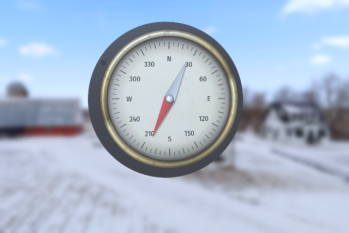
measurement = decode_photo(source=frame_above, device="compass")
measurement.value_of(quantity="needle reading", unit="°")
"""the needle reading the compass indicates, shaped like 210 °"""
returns 205 °
